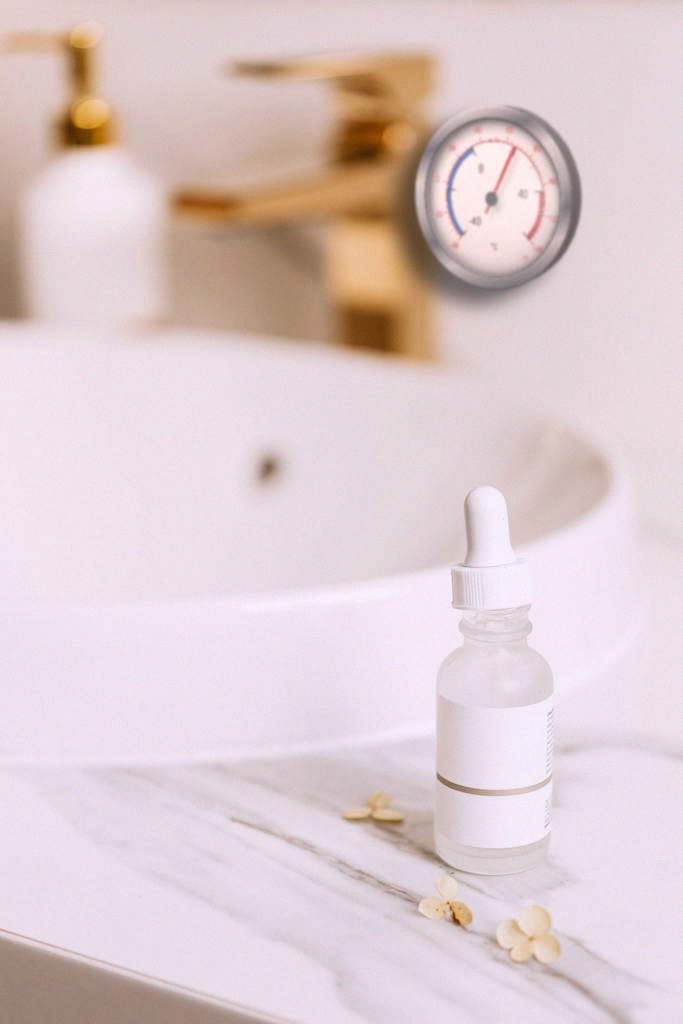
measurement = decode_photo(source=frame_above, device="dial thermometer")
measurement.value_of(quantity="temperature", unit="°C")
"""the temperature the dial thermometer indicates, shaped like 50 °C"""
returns 20 °C
